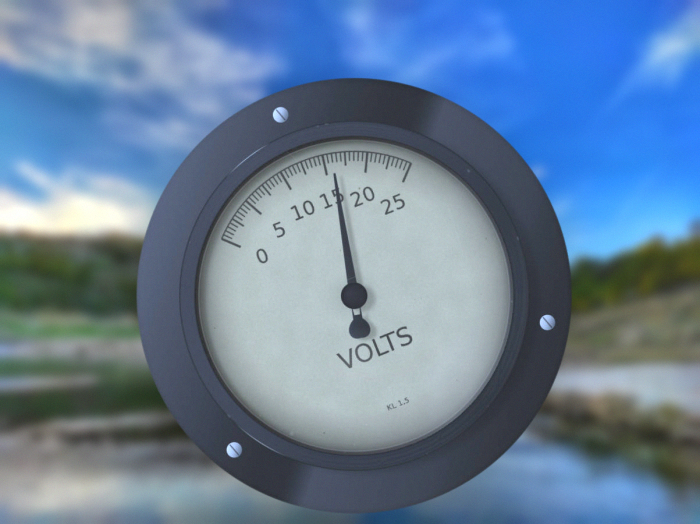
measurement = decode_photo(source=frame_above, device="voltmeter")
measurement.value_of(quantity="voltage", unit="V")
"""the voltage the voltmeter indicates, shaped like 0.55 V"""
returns 16 V
